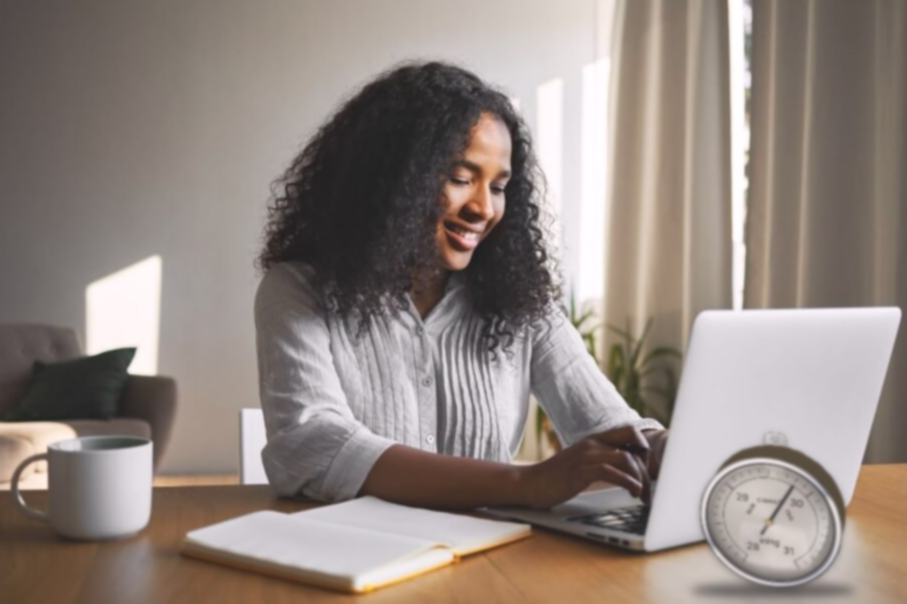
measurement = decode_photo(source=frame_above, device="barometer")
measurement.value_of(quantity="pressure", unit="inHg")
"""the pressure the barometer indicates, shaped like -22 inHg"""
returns 29.8 inHg
